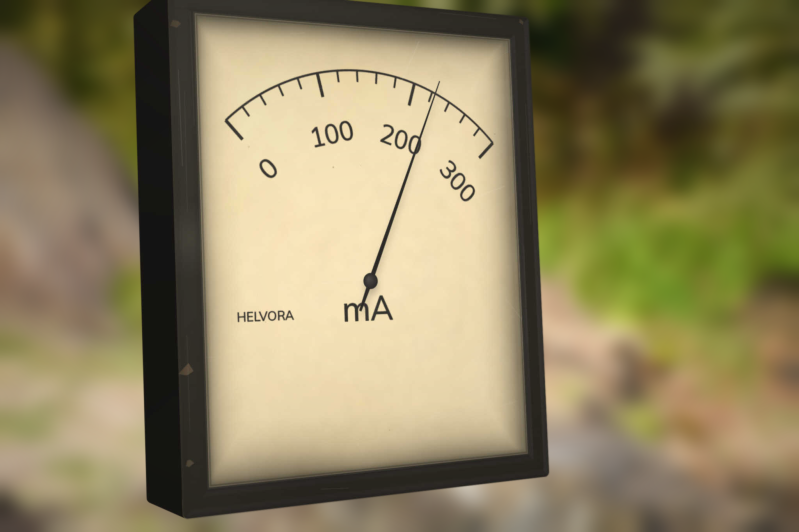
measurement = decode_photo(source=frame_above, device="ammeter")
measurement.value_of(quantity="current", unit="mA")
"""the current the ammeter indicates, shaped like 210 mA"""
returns 220 mA
